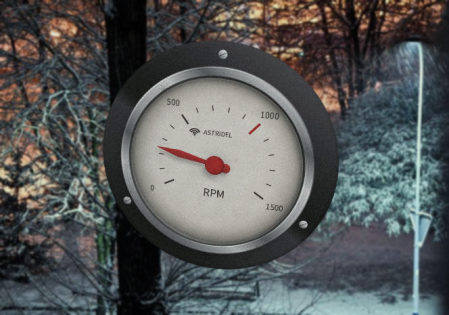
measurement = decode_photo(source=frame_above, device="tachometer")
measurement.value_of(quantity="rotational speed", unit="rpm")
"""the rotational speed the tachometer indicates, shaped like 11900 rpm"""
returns 250 rpm
